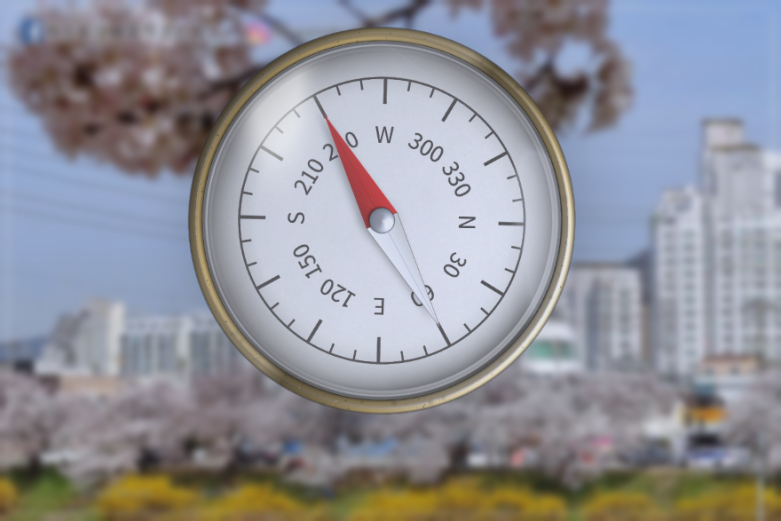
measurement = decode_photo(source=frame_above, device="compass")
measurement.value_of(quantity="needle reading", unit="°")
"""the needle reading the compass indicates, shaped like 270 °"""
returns 240 °
